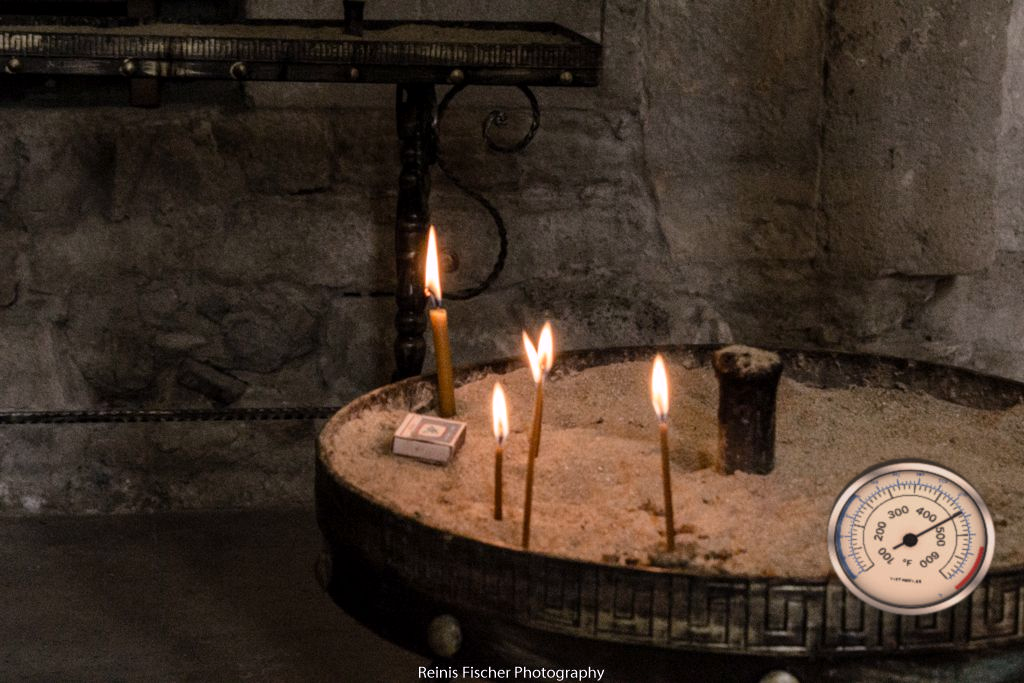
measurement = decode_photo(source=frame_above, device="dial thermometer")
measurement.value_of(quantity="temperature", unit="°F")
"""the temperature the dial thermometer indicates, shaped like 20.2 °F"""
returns 450 °F
